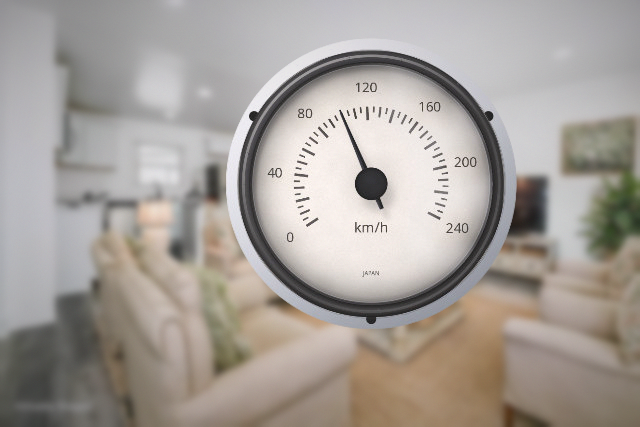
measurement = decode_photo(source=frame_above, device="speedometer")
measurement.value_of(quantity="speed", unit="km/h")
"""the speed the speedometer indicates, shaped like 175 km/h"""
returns 100 km/h
